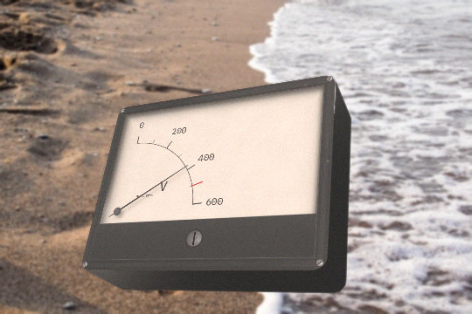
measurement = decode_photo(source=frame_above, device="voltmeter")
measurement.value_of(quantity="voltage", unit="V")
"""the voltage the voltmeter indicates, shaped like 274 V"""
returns 400 V
